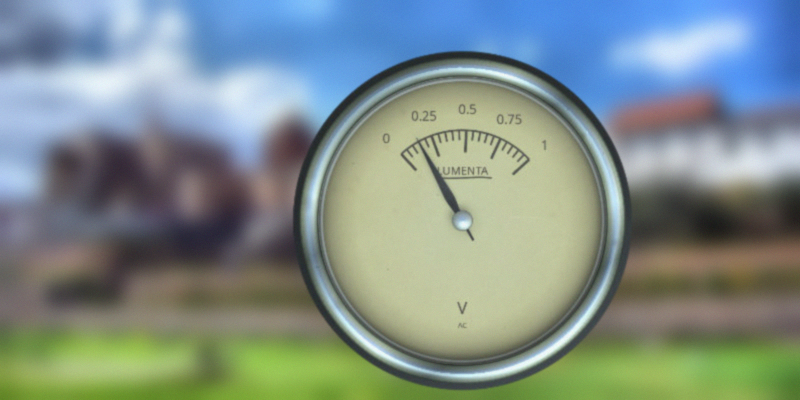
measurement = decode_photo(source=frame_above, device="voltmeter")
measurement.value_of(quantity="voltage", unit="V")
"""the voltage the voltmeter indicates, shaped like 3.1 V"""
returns 0.15 V
